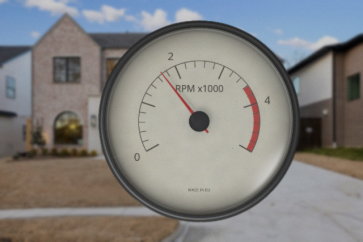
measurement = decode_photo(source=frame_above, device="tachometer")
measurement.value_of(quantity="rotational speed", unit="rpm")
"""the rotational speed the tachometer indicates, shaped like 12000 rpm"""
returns 1700 rpm
